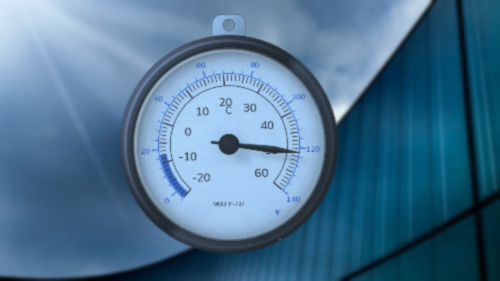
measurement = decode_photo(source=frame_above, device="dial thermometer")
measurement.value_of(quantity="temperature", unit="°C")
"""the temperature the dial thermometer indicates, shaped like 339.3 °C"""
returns 50 °C
